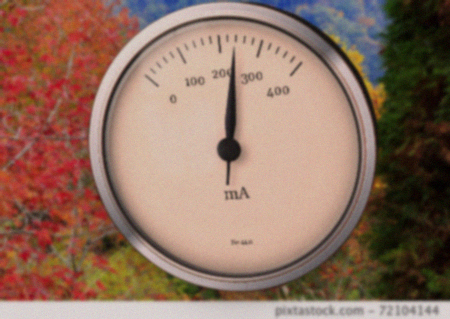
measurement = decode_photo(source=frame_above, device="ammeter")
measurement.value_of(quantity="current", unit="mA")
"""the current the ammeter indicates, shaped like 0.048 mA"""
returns 240 mA
